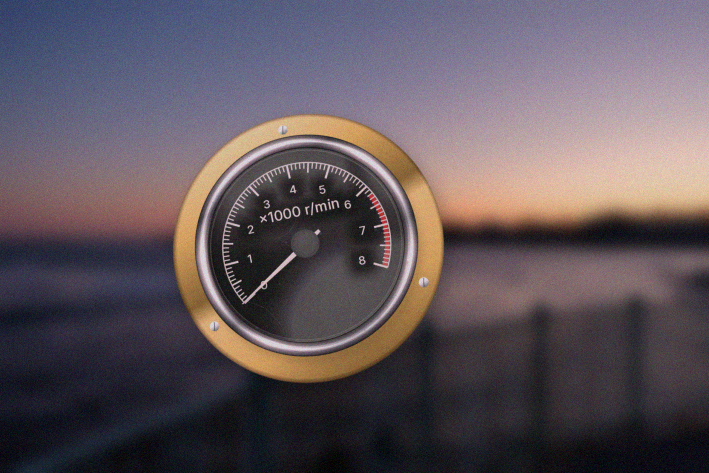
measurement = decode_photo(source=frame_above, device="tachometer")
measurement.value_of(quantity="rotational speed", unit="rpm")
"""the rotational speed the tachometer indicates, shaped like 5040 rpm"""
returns 0 rpm
